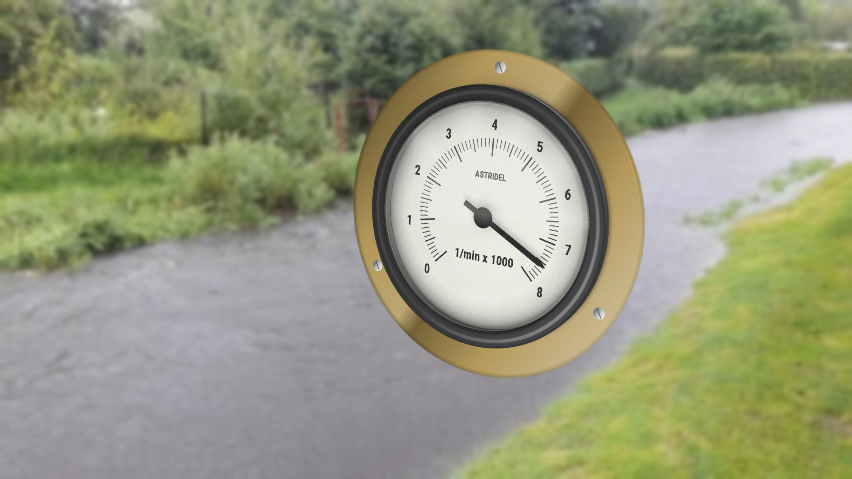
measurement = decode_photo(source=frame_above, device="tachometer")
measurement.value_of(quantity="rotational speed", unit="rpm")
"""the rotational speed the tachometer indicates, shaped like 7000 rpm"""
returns 7500 rpm
